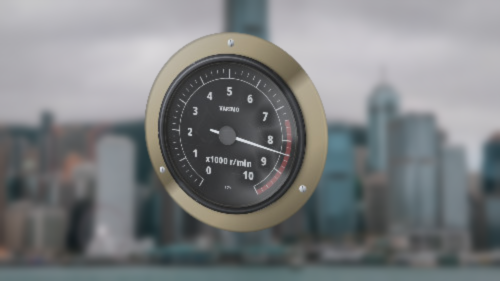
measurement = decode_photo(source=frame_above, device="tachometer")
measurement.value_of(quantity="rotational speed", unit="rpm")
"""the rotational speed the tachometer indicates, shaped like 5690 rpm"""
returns 8400 rpm
